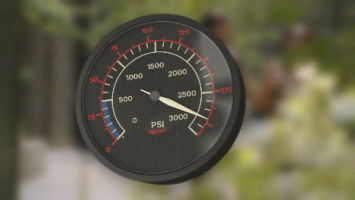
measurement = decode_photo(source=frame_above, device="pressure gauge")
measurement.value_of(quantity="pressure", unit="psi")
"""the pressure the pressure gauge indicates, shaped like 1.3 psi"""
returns 2800 psi
